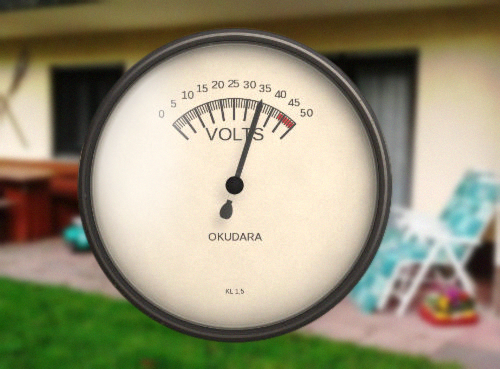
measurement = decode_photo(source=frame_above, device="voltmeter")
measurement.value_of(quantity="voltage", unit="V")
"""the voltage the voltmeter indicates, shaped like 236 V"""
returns 35 V
